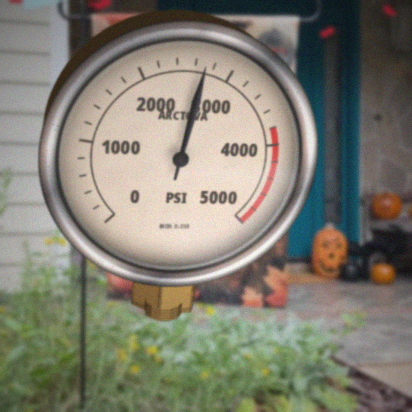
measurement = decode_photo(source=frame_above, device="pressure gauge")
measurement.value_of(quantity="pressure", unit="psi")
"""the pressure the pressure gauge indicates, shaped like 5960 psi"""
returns 2700 psi
